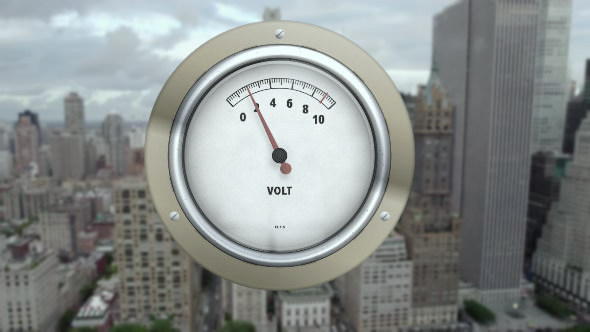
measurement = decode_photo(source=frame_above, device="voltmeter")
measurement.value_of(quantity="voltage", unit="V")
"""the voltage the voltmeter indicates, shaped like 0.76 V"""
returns 2 V
